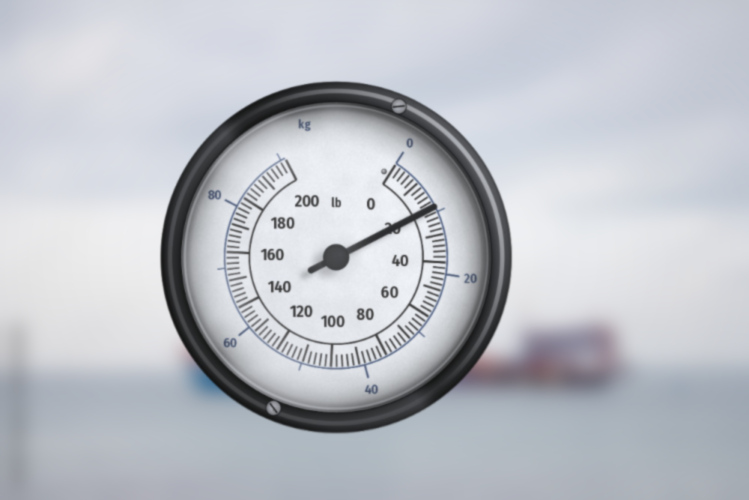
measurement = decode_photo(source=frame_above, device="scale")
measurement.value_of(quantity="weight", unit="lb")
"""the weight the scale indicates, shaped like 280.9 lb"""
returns 20 lb
